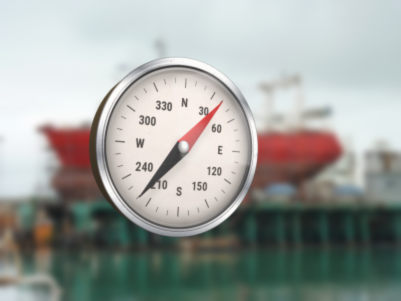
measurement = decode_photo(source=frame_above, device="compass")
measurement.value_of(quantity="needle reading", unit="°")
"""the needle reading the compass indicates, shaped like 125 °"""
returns 40 °
